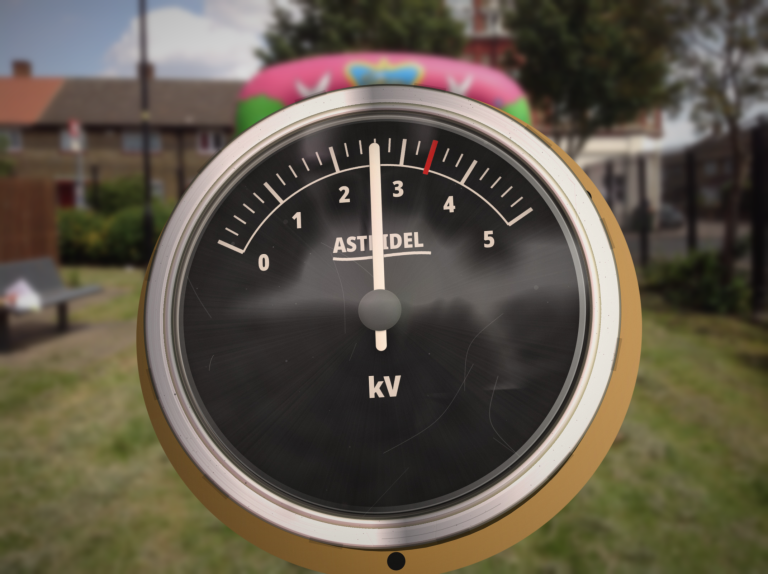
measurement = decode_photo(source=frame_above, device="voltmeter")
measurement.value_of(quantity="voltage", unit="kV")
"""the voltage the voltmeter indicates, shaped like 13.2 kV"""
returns 2.6 kV
